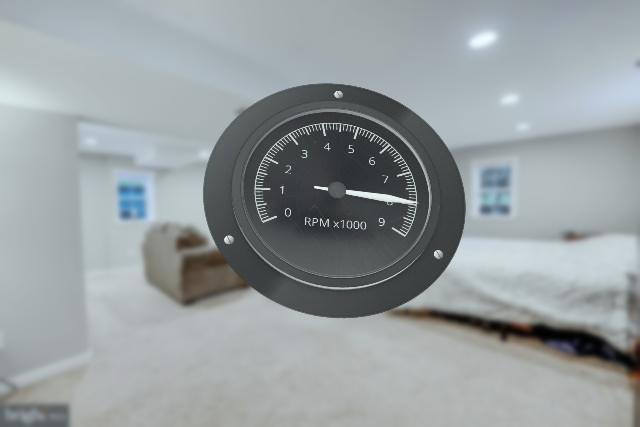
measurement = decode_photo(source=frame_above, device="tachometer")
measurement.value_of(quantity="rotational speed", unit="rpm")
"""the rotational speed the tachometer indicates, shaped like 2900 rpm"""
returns 8000 rpm
